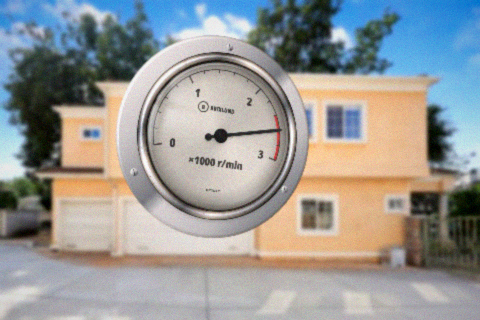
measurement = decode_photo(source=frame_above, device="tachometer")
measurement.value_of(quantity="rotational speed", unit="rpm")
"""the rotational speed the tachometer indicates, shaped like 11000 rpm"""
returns 2600 rpm
